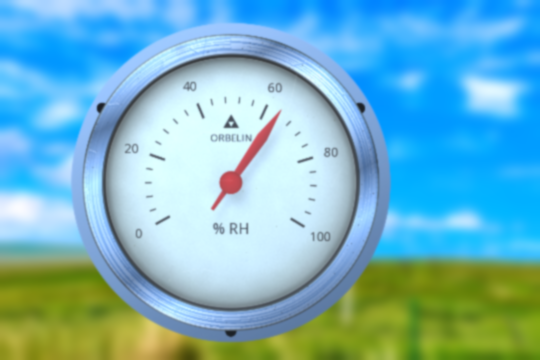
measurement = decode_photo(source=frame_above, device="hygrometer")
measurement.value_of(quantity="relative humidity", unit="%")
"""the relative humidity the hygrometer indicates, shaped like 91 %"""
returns 64 %
